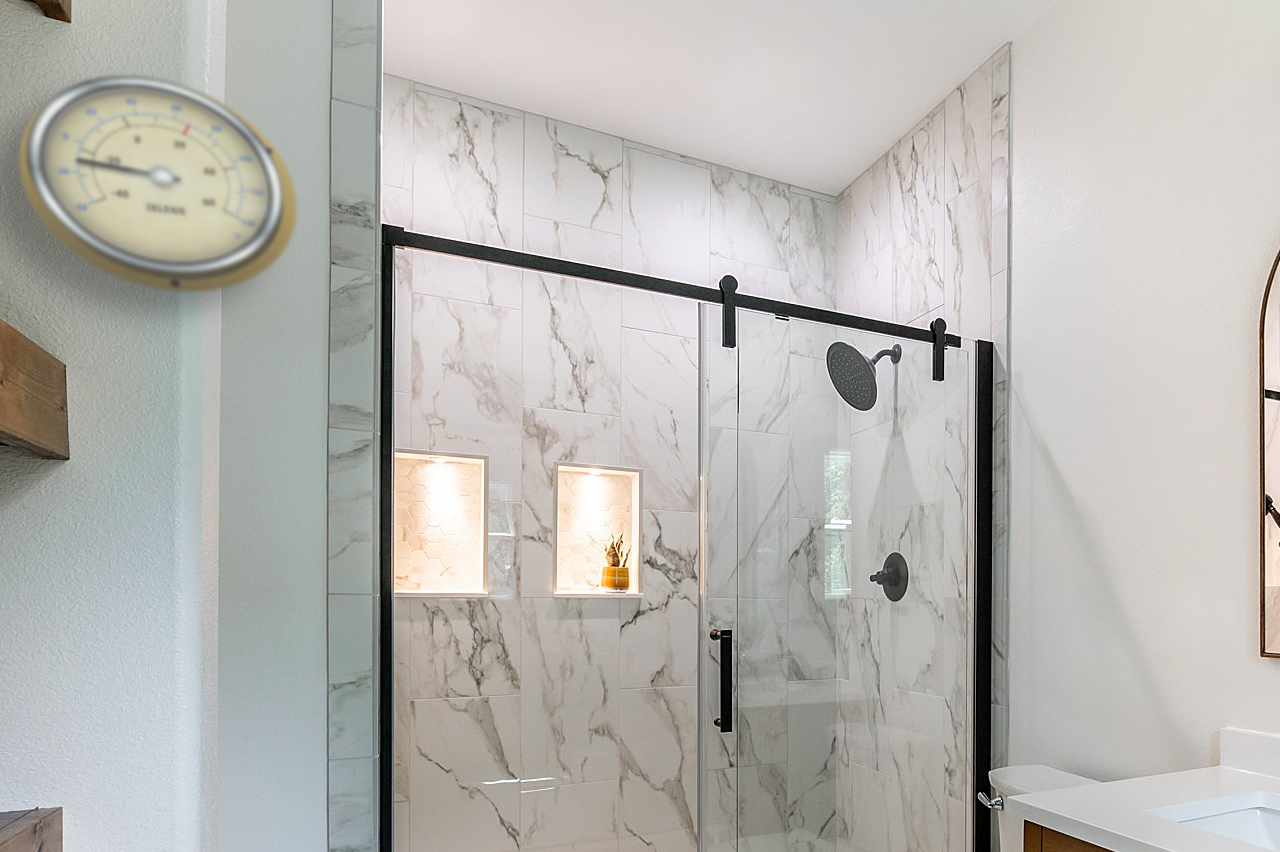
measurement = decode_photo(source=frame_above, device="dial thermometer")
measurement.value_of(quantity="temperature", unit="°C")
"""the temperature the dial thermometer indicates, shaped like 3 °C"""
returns -25 °C
